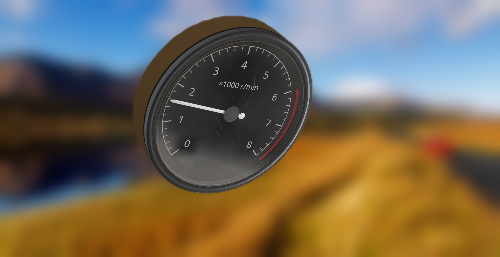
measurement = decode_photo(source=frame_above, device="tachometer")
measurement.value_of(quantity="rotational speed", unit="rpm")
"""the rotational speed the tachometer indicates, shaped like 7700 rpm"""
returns 1600 rpm
